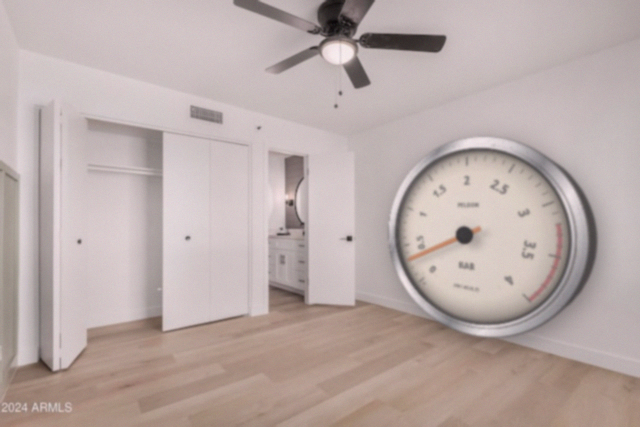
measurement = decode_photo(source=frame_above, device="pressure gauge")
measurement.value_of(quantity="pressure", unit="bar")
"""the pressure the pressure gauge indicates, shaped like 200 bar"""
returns 0.3 bar
